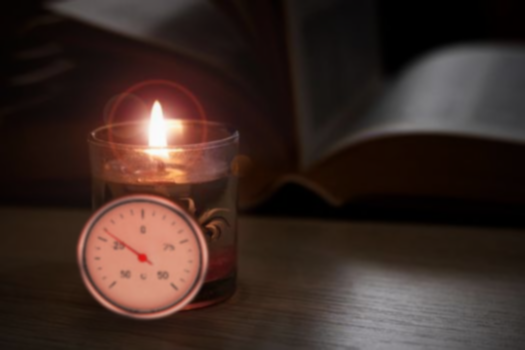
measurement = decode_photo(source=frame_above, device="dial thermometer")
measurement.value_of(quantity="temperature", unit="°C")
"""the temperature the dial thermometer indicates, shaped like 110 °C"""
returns -20 °C
